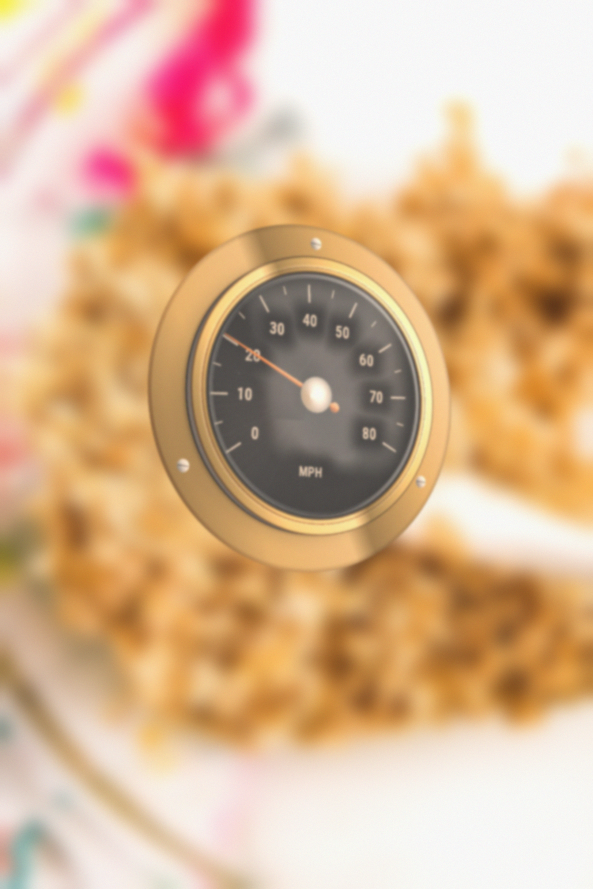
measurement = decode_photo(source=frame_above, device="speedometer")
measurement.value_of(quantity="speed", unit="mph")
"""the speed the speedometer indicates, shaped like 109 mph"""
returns 20 mph
